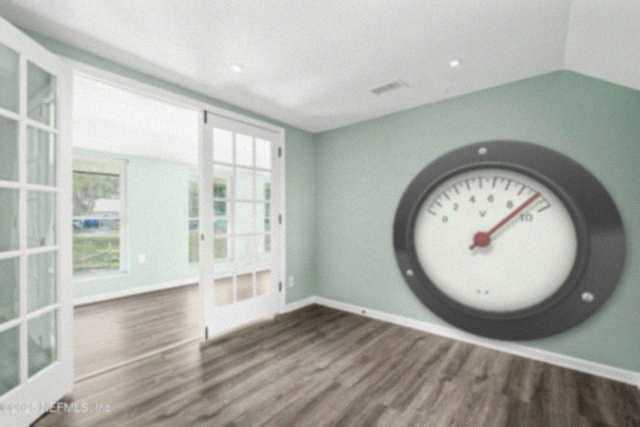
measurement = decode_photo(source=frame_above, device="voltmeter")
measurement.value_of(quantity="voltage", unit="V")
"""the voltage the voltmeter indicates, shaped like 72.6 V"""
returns 9 V
